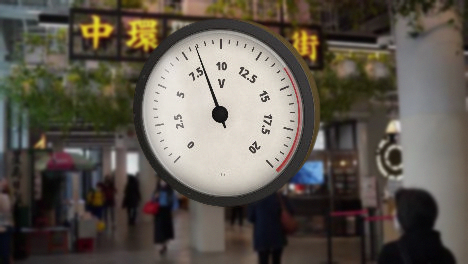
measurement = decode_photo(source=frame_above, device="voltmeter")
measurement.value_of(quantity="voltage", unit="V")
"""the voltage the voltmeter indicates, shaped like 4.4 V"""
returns 8.5 V
